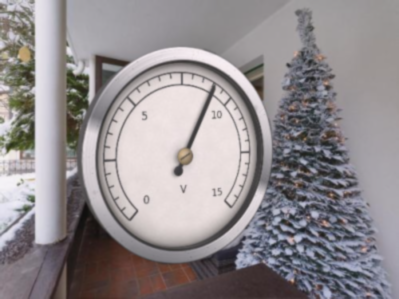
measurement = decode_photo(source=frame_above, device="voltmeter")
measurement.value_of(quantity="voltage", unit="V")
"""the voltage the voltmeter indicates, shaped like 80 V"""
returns 9 V
